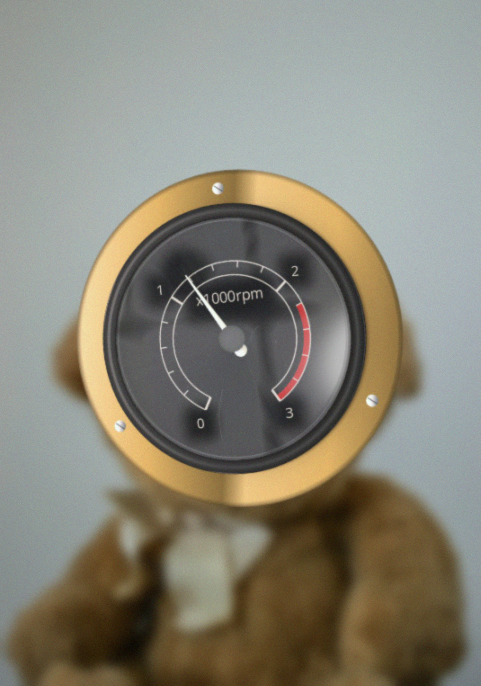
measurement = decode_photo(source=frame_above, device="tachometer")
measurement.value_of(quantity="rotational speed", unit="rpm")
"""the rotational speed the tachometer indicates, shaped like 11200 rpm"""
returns 1200 rpm
